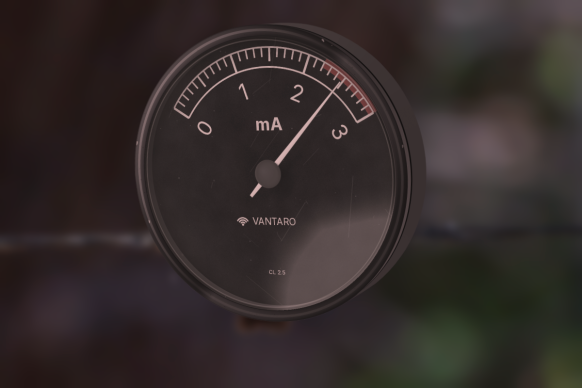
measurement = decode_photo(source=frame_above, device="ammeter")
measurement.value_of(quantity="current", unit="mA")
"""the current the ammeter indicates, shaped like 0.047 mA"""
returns 2.5 mA
